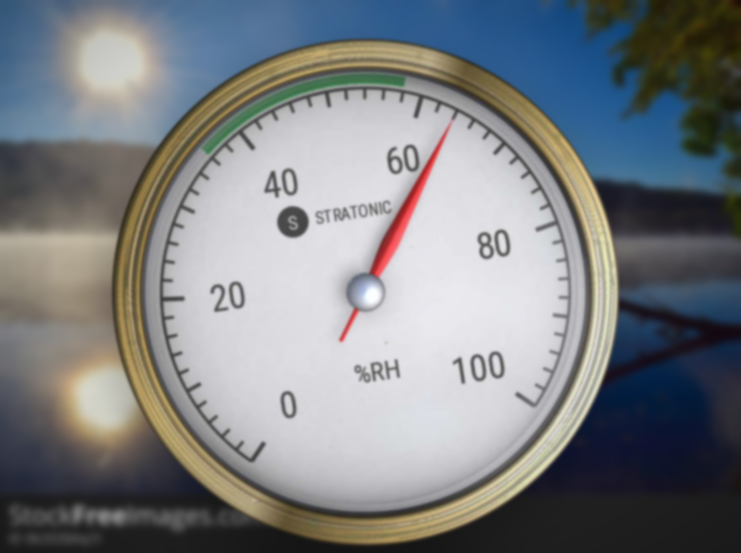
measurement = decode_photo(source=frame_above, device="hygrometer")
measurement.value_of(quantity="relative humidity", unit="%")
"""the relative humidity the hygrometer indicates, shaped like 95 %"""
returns 64 %
